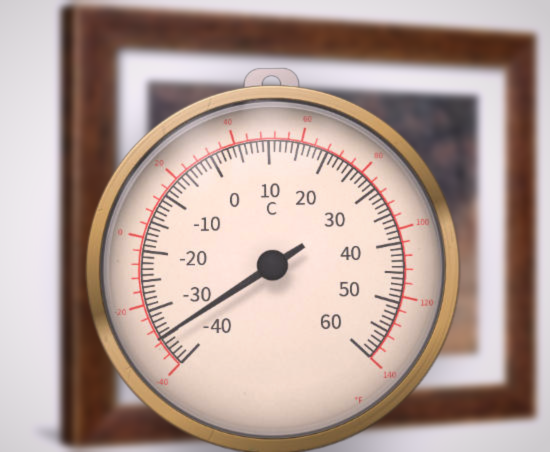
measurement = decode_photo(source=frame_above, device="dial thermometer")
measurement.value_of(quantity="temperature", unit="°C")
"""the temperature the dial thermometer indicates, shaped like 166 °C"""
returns -35 °C
